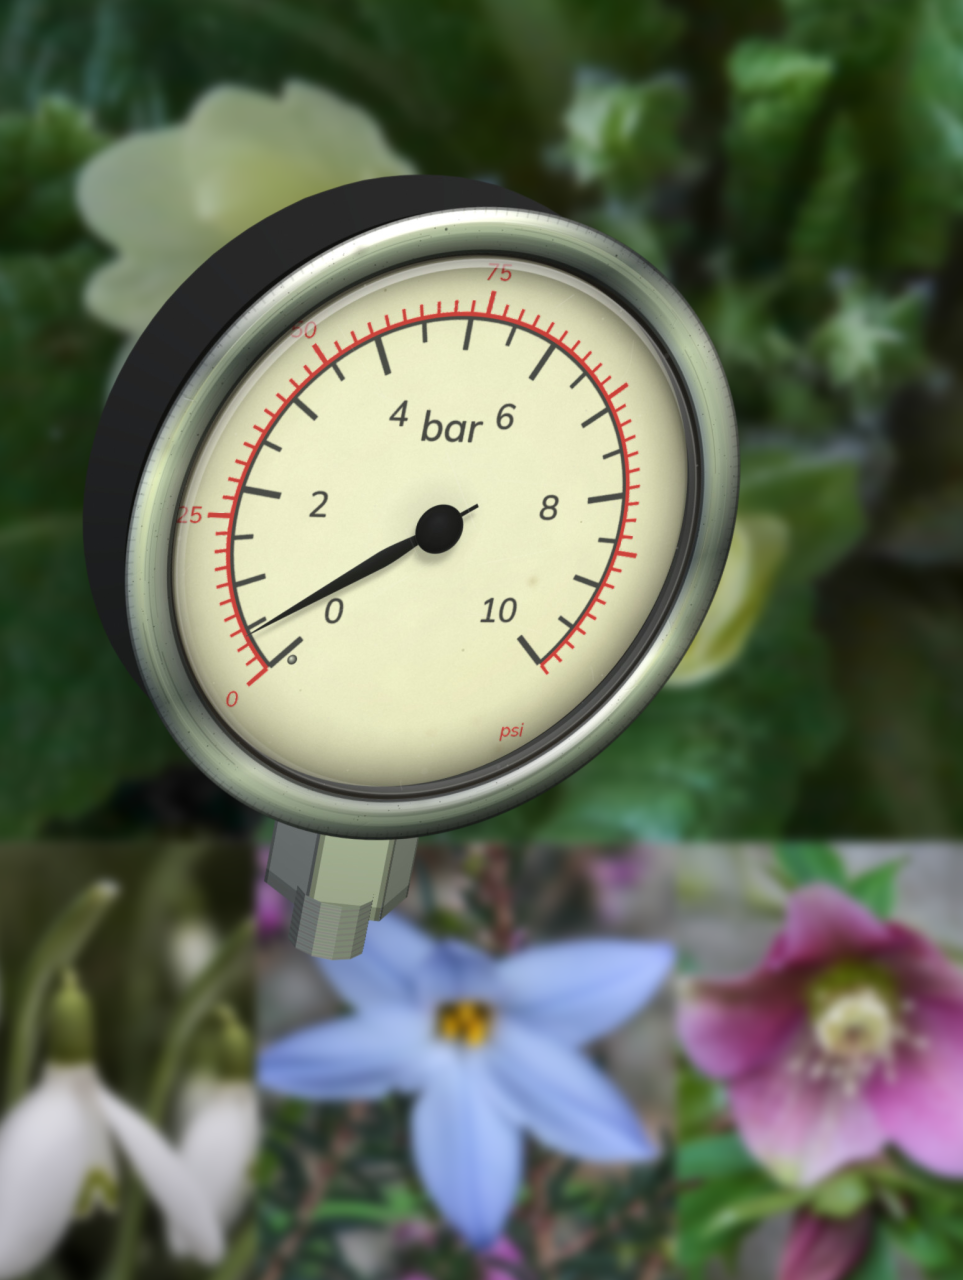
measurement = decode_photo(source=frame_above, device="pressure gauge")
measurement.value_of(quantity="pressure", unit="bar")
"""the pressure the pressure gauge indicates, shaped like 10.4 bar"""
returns 0.5 bar
